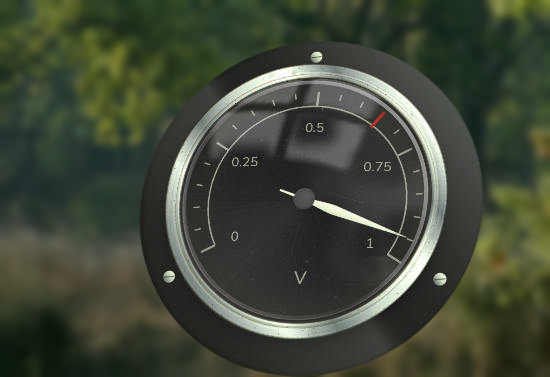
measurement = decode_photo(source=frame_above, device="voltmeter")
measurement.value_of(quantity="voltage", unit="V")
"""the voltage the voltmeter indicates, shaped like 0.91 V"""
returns 0.95 V
